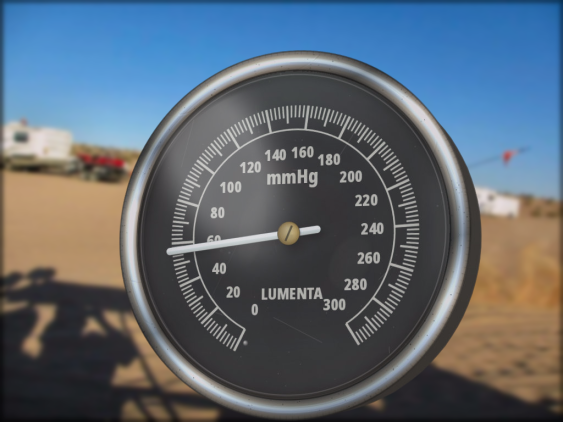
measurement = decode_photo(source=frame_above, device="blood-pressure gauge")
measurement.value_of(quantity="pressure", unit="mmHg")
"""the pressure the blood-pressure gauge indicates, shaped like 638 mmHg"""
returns 56 mmHg
